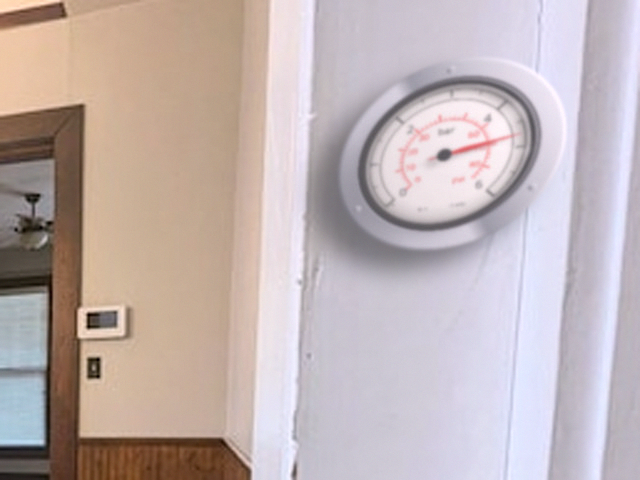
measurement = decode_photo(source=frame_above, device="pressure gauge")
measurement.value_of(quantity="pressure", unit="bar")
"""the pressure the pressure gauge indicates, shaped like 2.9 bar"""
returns 4.75 bar
